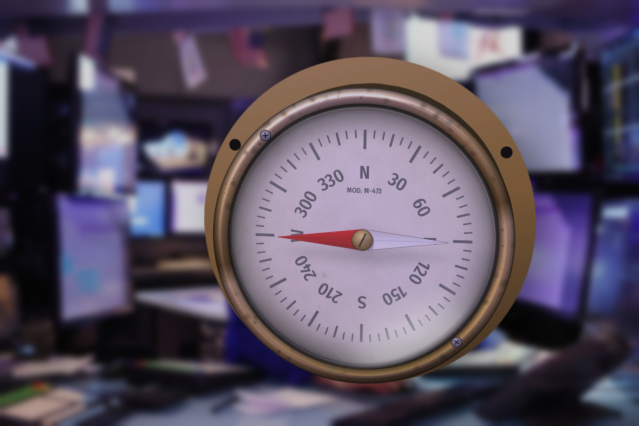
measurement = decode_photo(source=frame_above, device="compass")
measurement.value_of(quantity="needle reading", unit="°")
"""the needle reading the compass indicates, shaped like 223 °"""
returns 270 °
